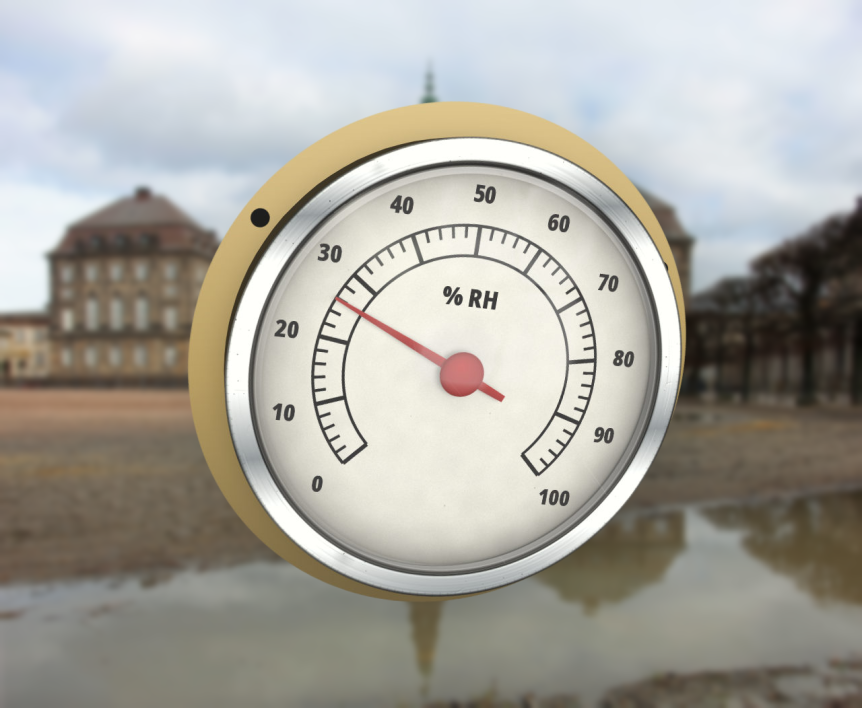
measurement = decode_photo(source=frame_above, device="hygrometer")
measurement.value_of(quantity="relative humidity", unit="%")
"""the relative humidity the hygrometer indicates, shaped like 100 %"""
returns 26 %
